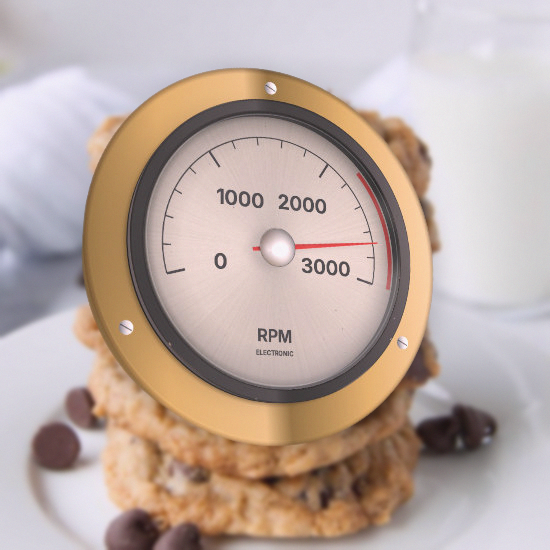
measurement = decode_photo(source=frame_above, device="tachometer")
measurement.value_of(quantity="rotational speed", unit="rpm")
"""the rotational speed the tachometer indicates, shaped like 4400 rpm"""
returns 2700 rpm
